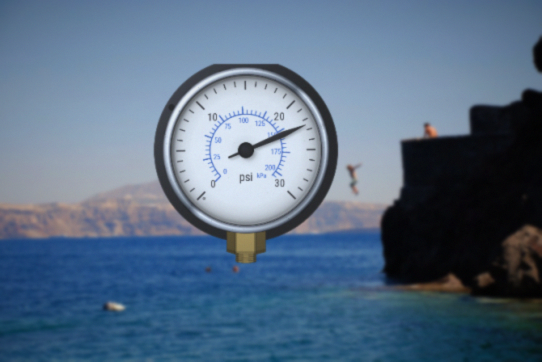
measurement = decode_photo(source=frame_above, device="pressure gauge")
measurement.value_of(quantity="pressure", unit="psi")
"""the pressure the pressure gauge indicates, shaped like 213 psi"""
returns 22.5 psi
